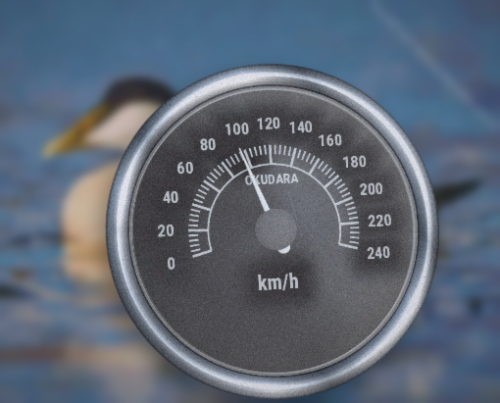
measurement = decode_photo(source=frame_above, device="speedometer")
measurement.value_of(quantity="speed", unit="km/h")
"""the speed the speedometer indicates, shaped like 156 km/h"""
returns 96 km/h
